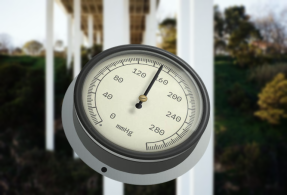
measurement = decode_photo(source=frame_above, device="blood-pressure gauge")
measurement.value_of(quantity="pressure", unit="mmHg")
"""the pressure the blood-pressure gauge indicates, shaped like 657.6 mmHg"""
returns 150 mmHg
